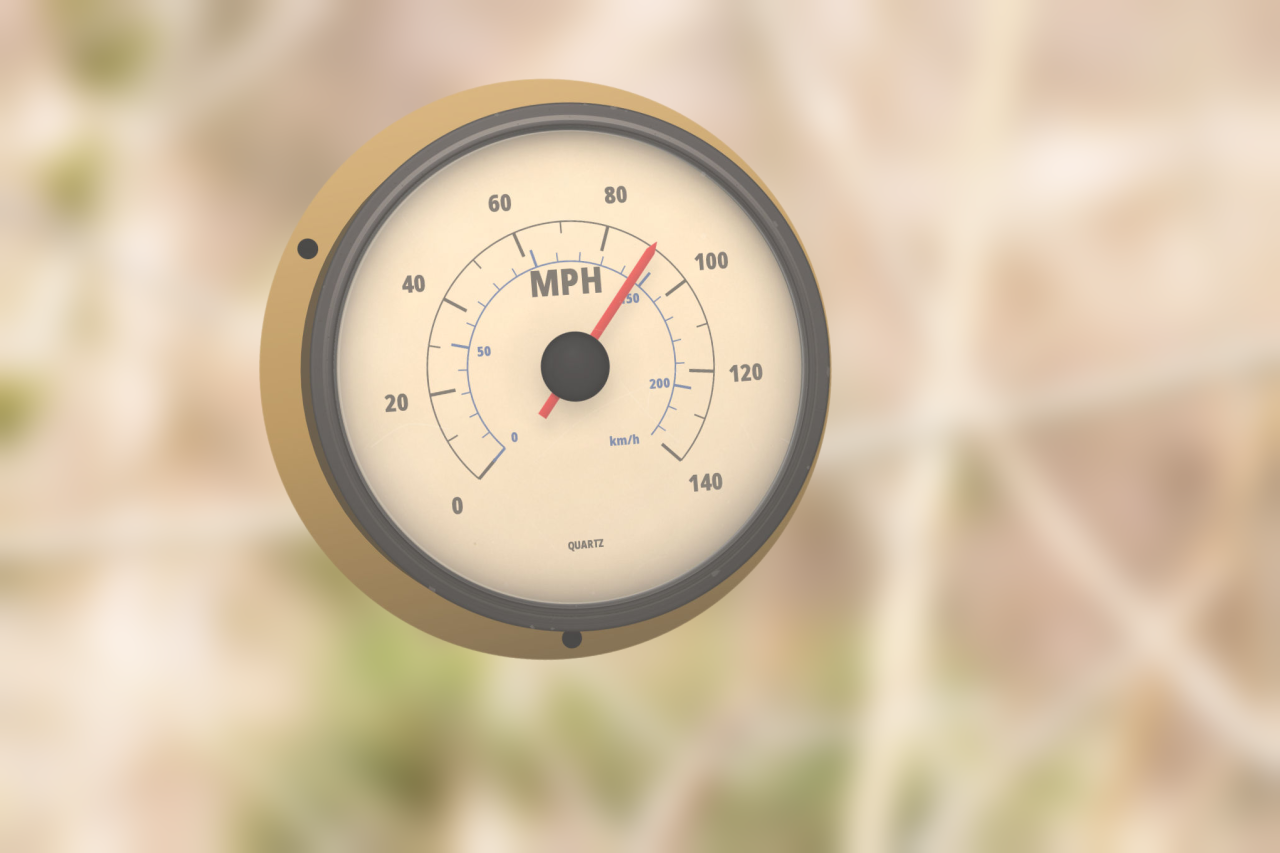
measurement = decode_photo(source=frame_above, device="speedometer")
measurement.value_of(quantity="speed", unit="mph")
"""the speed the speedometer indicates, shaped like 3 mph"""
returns 90 mph
